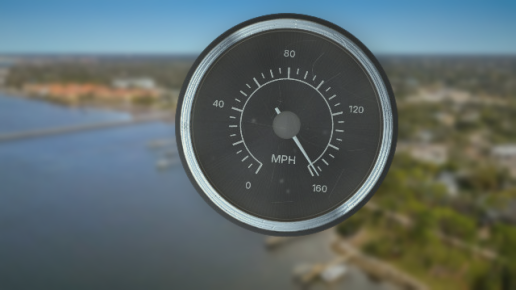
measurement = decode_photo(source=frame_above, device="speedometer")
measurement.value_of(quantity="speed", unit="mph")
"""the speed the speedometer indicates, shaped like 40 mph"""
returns 157.5 mph
